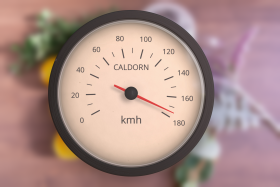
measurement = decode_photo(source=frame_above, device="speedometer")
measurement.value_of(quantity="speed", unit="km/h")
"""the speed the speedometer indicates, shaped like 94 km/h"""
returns 175 km/h
